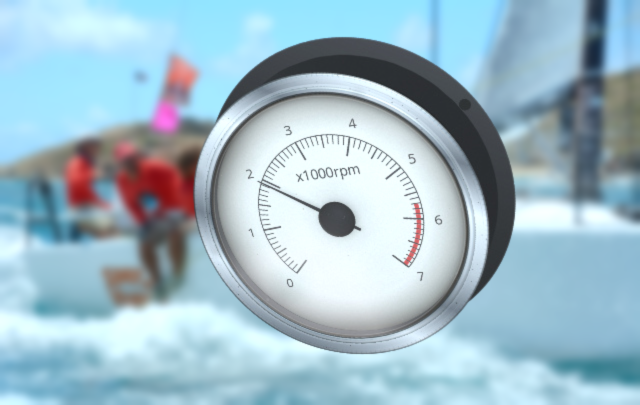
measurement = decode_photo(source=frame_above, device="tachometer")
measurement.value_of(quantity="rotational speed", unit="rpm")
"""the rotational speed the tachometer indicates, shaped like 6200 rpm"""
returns 2000 rpm
